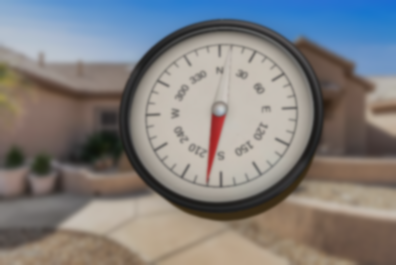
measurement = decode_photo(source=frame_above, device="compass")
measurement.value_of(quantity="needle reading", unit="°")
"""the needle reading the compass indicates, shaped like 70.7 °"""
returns 190 °
